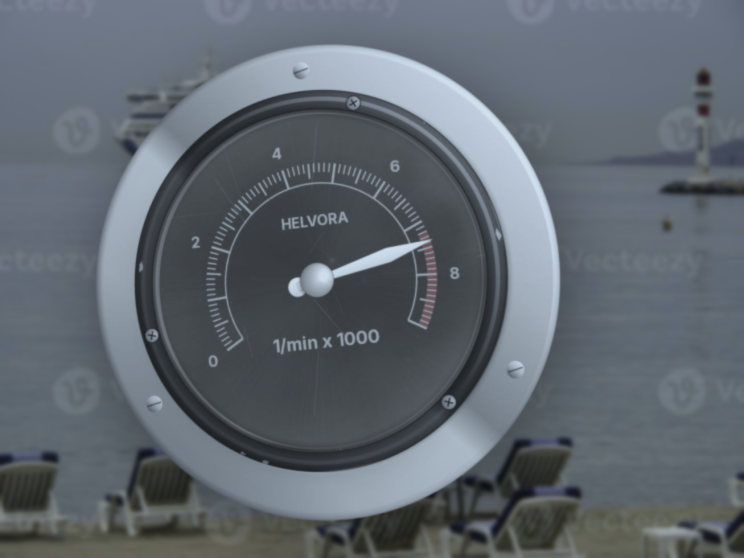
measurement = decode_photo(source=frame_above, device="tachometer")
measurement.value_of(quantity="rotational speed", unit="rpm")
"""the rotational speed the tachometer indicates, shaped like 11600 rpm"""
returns 7400 rpm
